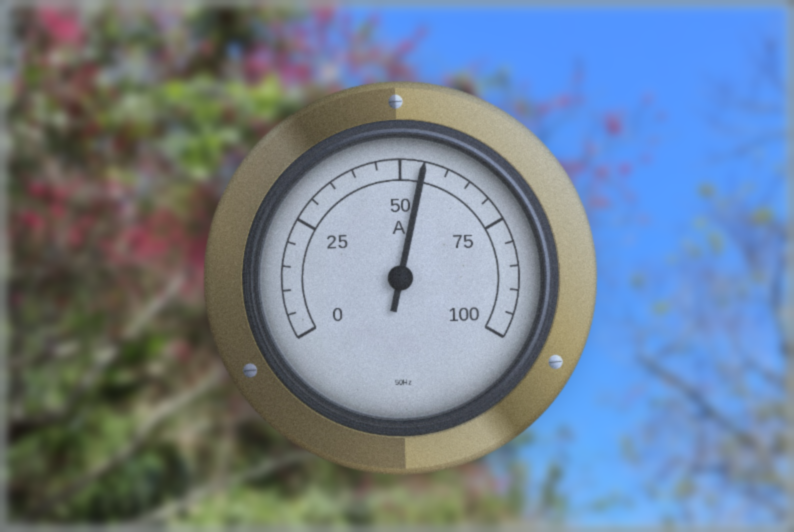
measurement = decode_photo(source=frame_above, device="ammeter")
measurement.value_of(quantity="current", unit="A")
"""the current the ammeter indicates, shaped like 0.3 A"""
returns 55 A
